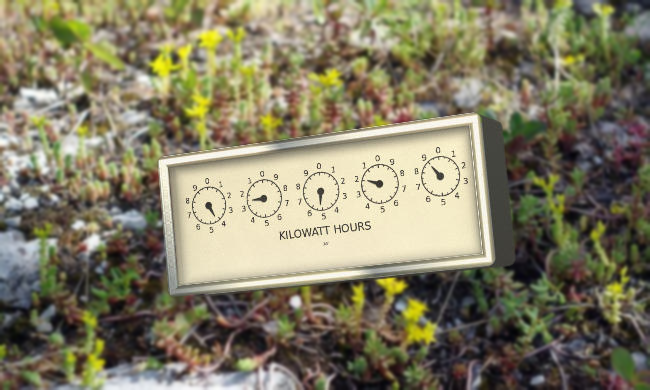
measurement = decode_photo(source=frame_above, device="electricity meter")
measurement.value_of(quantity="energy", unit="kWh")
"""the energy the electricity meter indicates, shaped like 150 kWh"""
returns 42519 kWh
